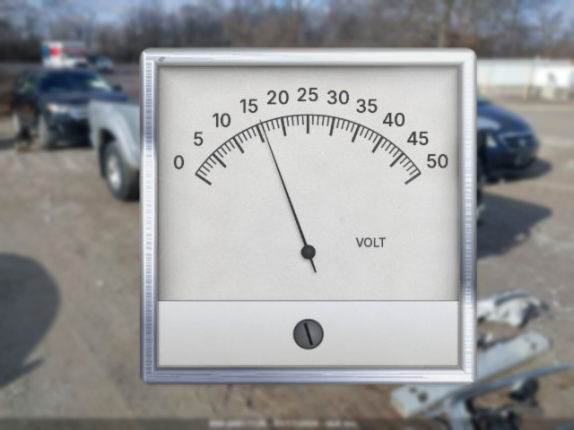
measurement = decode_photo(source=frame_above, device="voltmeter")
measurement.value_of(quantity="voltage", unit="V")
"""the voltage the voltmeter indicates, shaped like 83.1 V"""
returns 16 V
